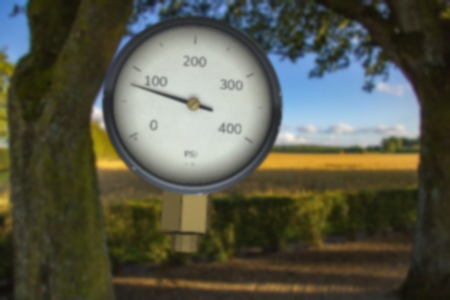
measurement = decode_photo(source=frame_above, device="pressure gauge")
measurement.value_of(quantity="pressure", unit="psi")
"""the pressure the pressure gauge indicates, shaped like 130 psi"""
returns 75 psi
